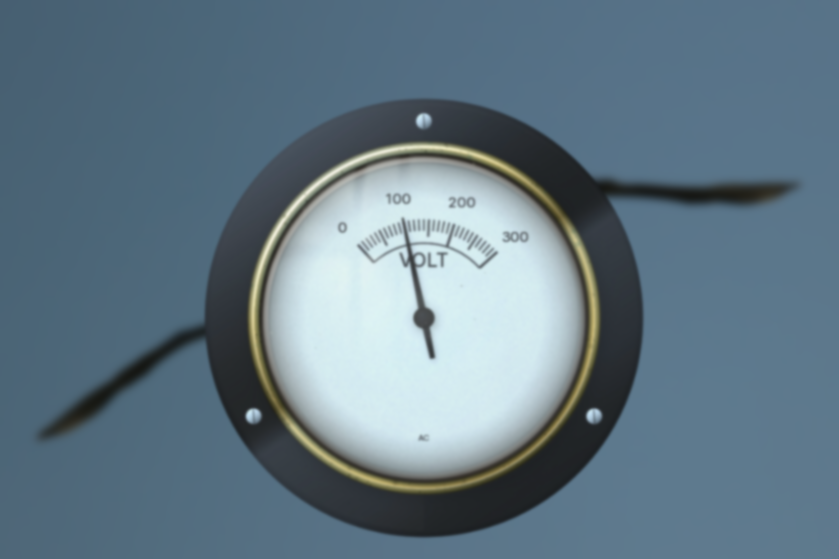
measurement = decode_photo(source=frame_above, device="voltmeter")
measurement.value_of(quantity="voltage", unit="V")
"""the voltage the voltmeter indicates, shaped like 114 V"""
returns 100 V
